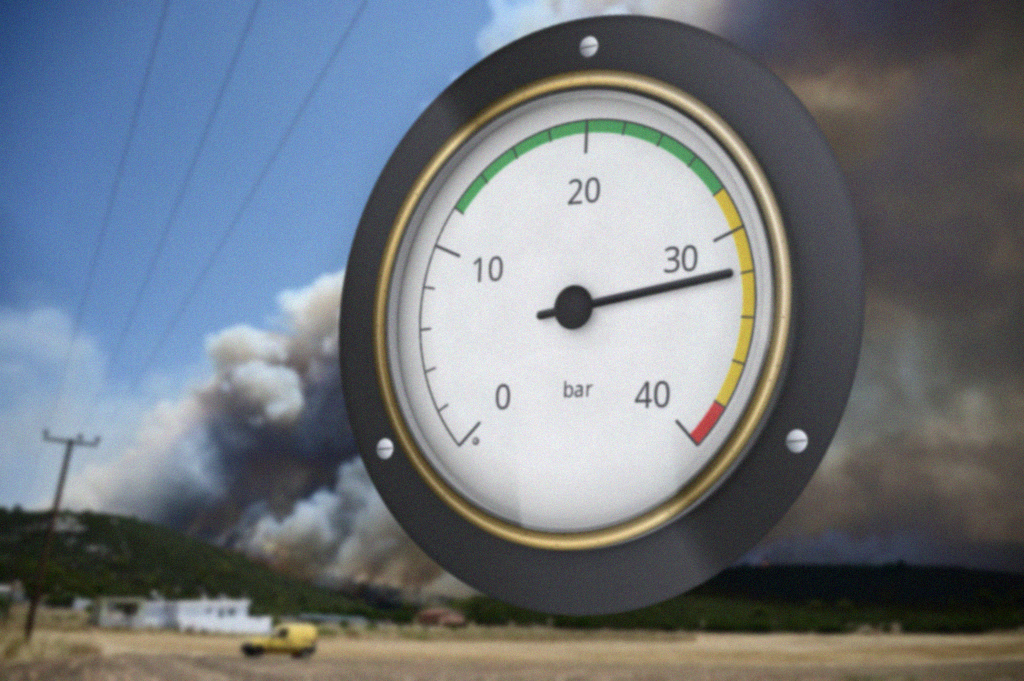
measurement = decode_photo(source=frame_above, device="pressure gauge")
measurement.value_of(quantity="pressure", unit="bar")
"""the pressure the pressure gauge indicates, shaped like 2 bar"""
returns 32 bar
